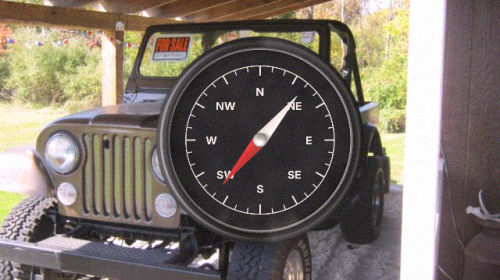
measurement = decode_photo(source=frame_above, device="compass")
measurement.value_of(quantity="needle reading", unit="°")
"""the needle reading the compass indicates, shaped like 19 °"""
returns 220 °
